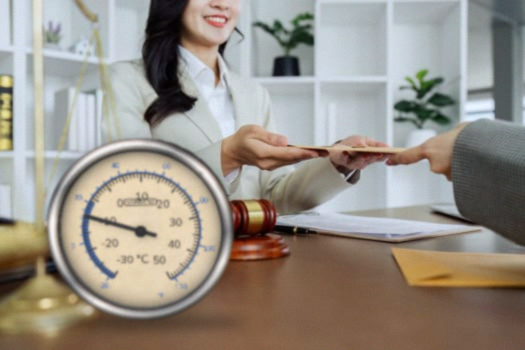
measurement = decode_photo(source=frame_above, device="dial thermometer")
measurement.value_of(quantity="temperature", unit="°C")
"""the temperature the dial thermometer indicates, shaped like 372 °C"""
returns -10 °C
